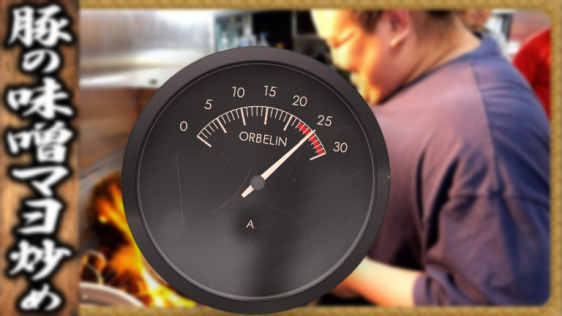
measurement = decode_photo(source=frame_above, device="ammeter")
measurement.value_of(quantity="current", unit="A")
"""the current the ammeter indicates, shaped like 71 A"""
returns 25 A
